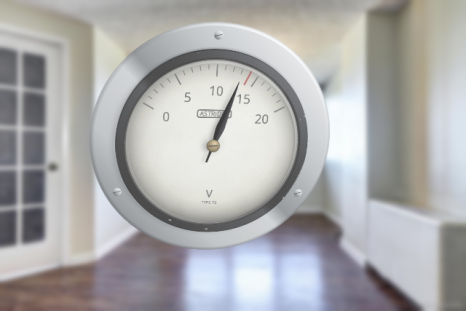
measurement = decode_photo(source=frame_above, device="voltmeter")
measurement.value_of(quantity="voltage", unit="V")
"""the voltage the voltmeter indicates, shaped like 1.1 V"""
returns 13 V
